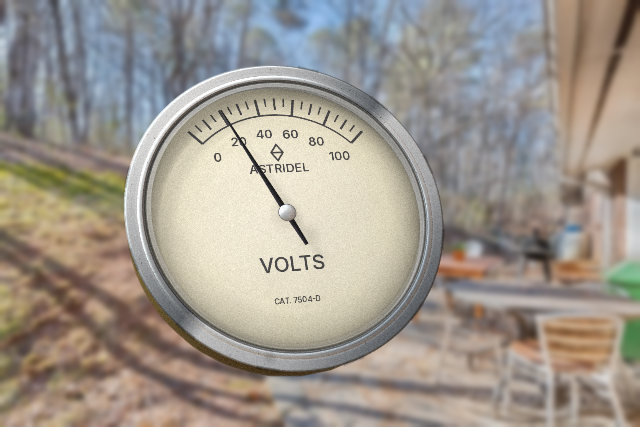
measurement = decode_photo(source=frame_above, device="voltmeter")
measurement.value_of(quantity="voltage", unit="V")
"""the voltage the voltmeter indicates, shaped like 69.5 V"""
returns 20 V
